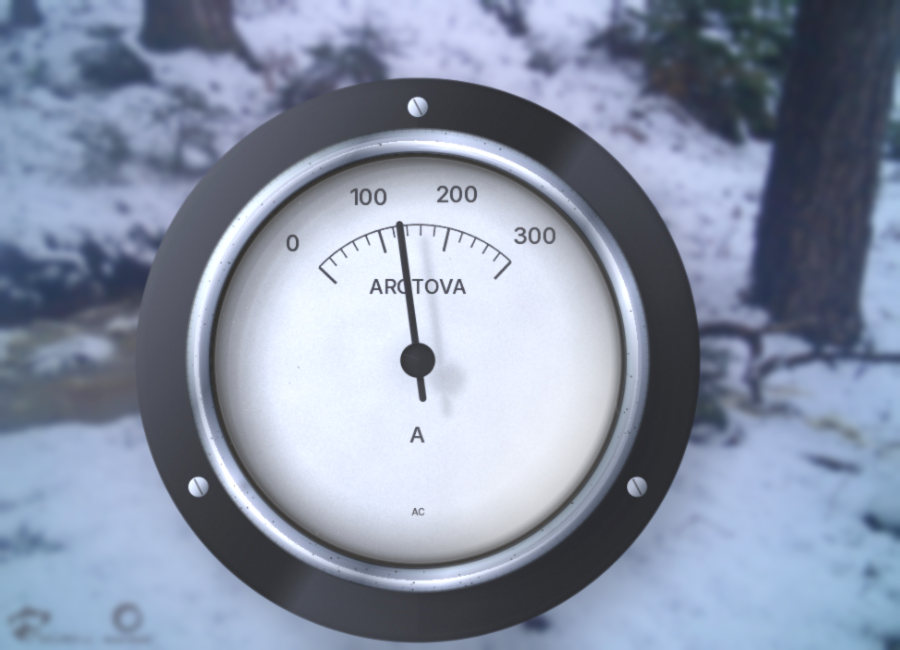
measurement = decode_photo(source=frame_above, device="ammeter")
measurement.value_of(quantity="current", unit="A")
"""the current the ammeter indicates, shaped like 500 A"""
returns 130 A
